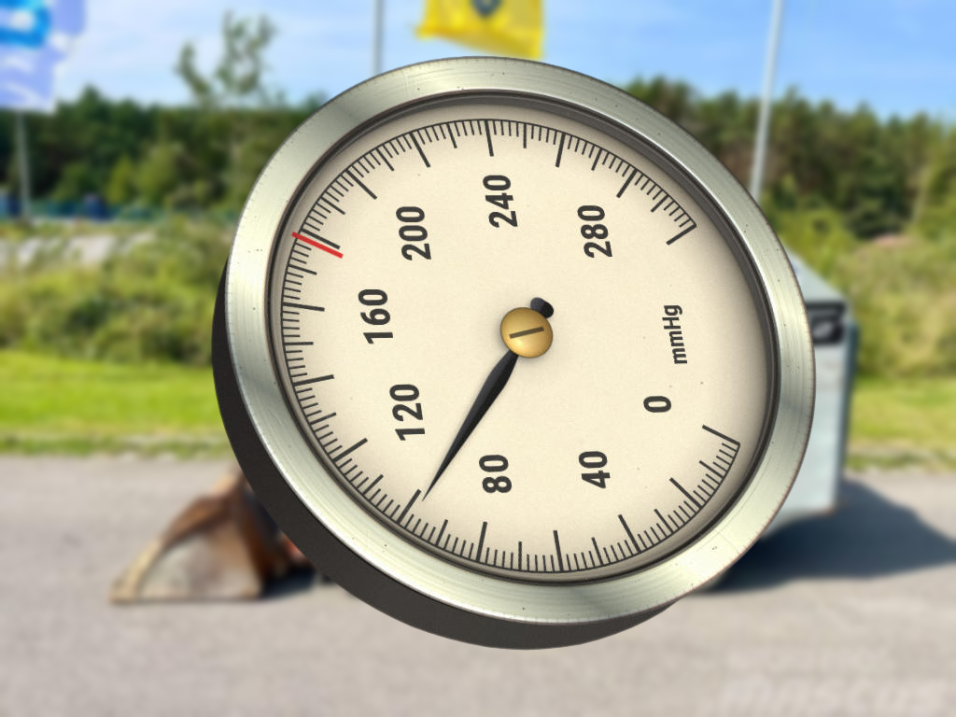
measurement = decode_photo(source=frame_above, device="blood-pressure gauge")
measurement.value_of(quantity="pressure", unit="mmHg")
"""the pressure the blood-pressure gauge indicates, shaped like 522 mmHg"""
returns 98 mmHg
